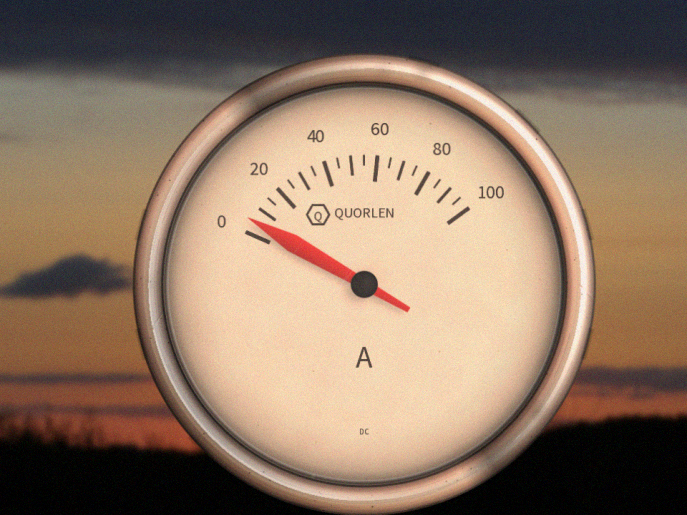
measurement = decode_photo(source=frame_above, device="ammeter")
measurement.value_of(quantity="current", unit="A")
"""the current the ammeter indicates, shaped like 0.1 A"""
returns 5 A
